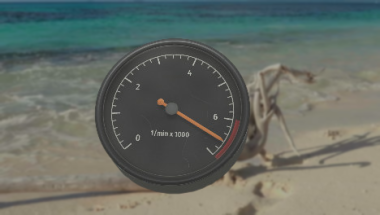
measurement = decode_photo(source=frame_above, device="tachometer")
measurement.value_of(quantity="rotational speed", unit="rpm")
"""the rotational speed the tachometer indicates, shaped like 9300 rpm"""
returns 6600 rpm
